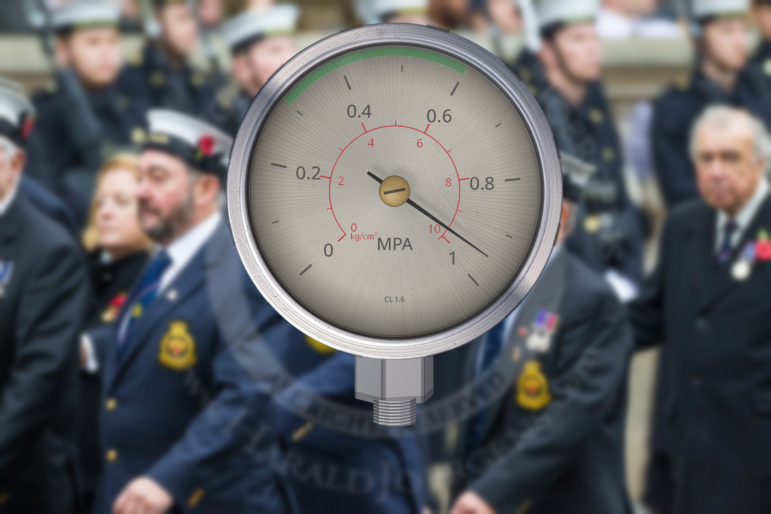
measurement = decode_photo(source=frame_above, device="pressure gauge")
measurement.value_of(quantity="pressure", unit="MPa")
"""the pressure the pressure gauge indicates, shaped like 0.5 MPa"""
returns 0.95 MPa
